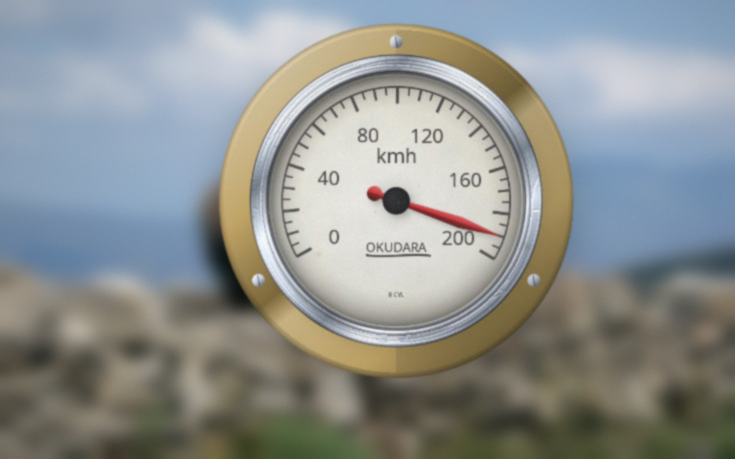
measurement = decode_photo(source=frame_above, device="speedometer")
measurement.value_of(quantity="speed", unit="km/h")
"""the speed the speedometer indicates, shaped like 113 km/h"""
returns 190 km/h
